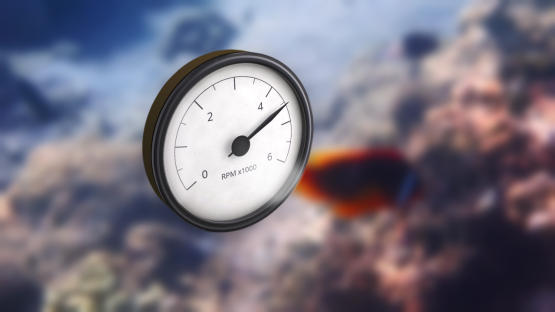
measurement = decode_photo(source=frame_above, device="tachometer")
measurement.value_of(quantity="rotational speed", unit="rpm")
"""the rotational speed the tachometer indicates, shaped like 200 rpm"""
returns 4500 rpm
